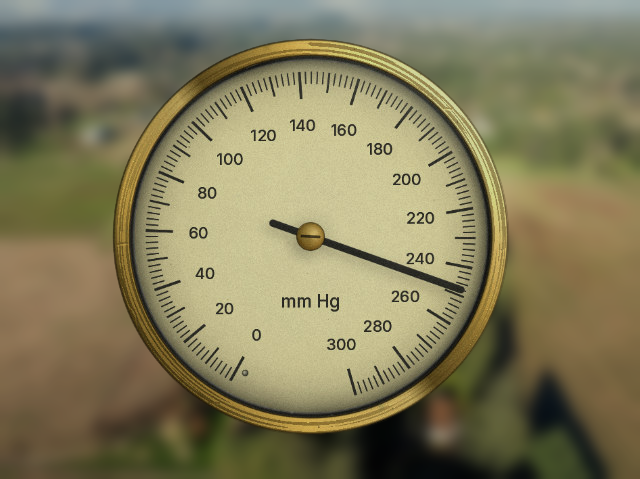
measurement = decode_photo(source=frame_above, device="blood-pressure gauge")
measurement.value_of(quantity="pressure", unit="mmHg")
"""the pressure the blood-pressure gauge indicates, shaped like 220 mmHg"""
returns 248 mmHg
